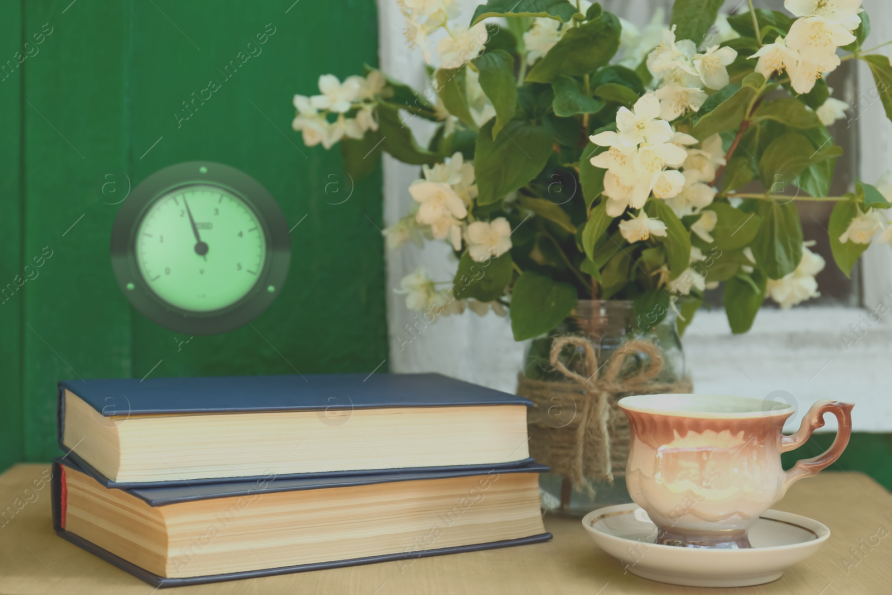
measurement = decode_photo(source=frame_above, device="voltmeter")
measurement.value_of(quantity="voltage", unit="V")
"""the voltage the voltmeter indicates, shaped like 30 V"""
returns 2.2 V
